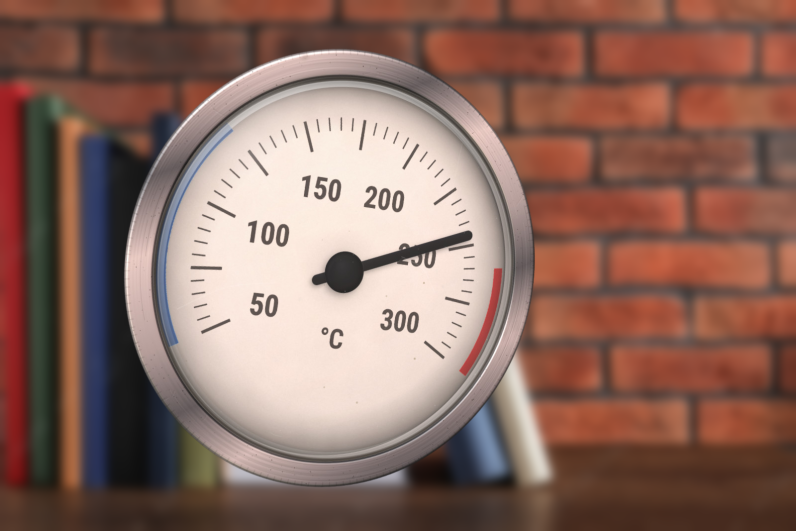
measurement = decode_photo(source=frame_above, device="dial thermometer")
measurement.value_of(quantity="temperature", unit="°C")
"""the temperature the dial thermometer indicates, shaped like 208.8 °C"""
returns 245 °C
